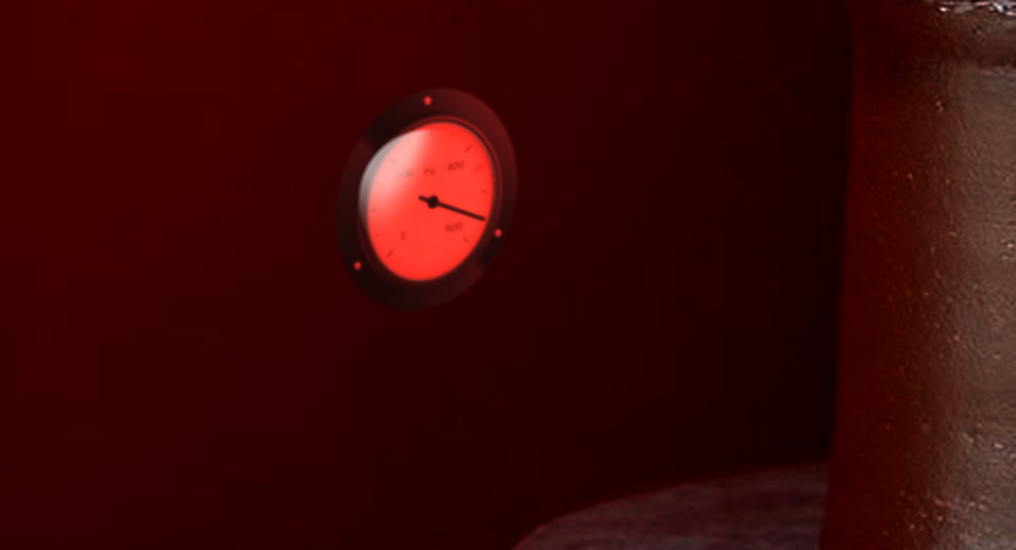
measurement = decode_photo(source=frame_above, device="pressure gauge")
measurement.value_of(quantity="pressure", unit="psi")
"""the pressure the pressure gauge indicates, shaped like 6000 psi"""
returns 550 psi
